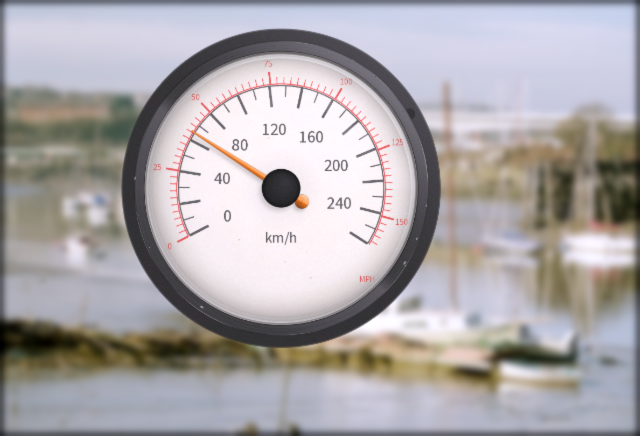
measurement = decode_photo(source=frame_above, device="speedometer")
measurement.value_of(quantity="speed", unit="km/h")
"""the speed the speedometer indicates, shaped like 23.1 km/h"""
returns 65 km/h
